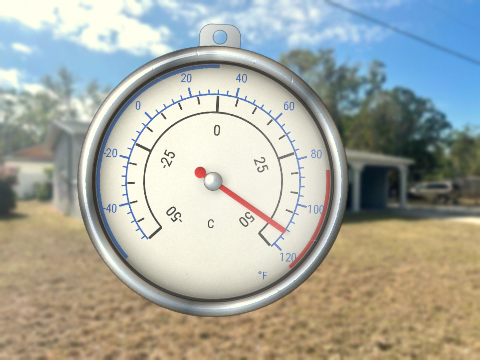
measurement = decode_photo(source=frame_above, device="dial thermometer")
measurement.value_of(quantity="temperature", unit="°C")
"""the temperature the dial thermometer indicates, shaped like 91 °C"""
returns 45 °C
